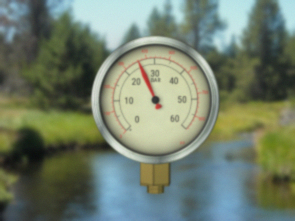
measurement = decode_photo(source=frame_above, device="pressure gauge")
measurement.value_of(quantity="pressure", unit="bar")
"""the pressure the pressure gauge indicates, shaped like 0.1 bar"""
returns 25 bar
